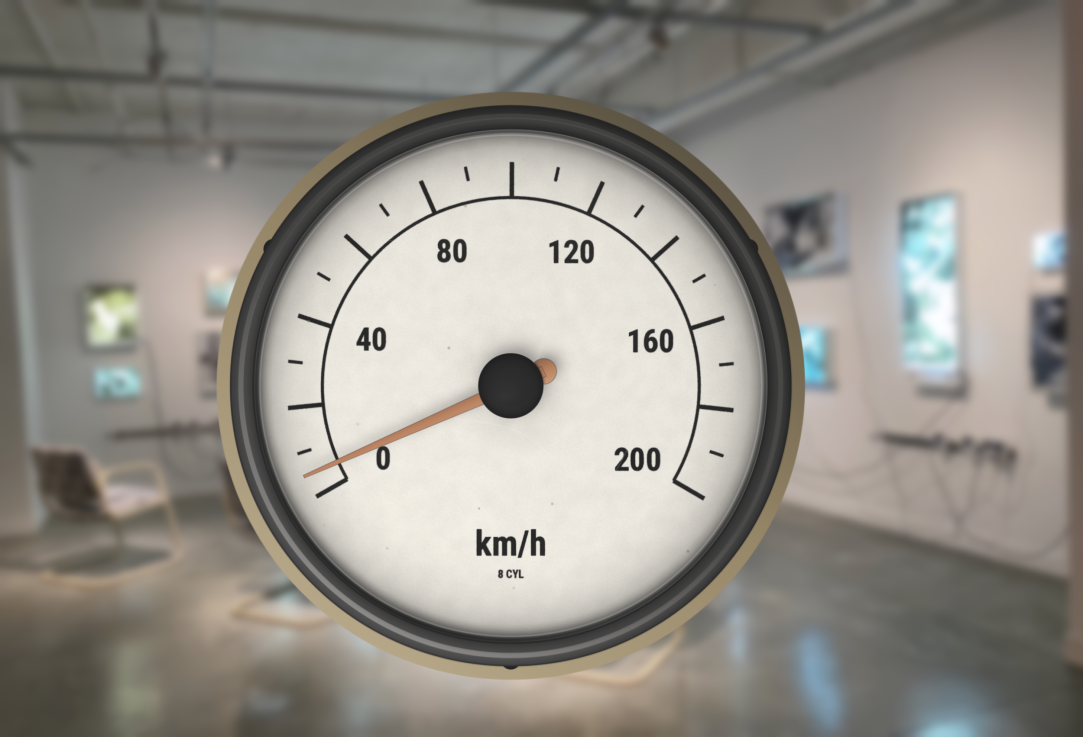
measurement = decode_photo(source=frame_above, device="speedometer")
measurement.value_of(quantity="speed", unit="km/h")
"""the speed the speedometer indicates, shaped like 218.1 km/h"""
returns 5 km/h
